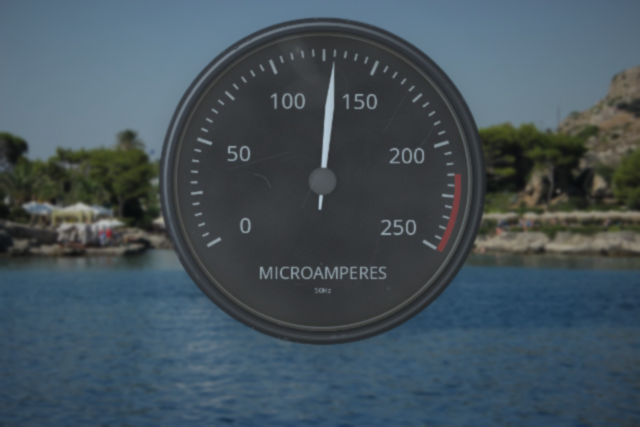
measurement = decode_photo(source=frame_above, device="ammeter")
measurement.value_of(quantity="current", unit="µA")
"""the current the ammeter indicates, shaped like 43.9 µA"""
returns 130 µA
